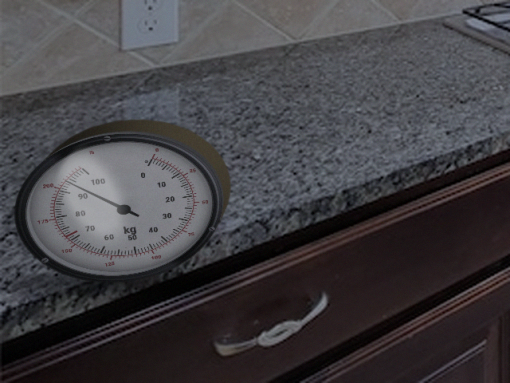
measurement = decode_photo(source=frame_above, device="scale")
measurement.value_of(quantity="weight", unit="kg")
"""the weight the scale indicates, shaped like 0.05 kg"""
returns 95 kg
